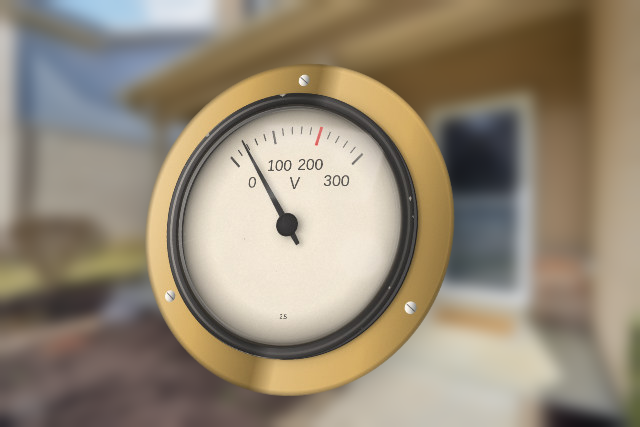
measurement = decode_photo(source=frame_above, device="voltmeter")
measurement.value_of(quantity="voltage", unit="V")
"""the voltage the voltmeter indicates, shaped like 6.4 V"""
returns 40 V
